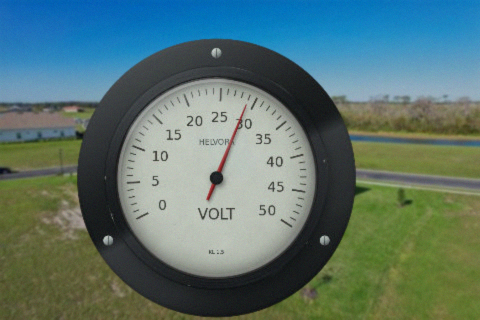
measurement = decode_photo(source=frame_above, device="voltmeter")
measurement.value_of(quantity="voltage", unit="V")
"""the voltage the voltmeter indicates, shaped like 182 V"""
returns 29 V
